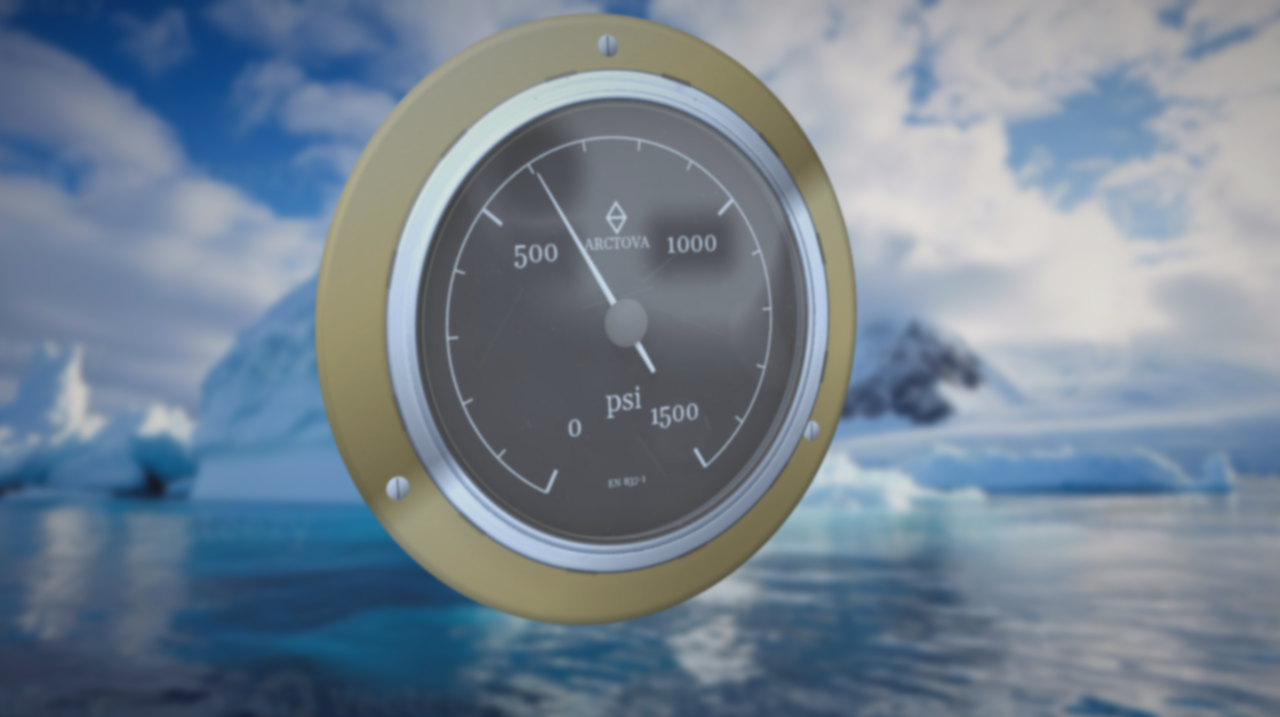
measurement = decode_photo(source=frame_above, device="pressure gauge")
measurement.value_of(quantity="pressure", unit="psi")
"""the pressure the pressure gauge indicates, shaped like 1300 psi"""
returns 600 psi
